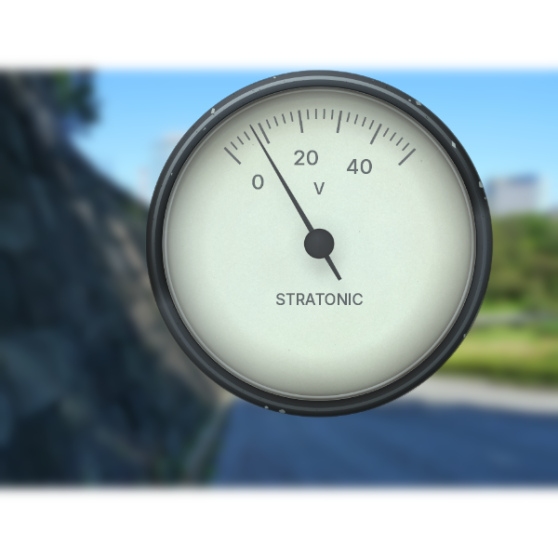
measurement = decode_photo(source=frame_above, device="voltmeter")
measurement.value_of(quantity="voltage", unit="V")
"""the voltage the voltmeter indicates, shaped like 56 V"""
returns 8 V
